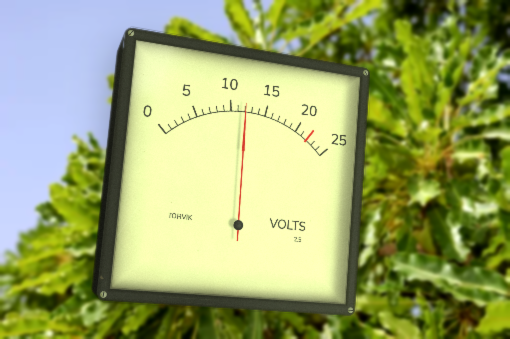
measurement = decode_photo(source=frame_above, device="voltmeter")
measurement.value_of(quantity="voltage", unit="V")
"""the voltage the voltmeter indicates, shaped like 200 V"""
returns 12 V
